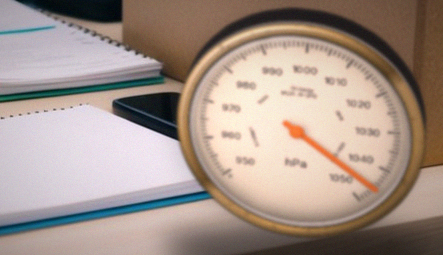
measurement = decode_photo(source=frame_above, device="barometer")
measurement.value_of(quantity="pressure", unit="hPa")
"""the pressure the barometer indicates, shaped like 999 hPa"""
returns 1045 hPa
